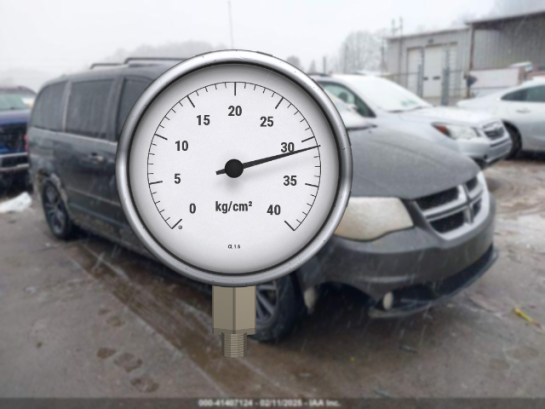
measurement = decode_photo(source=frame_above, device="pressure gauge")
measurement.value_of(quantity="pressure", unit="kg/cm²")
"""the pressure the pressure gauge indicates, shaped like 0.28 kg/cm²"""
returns 31 kg/cm²
